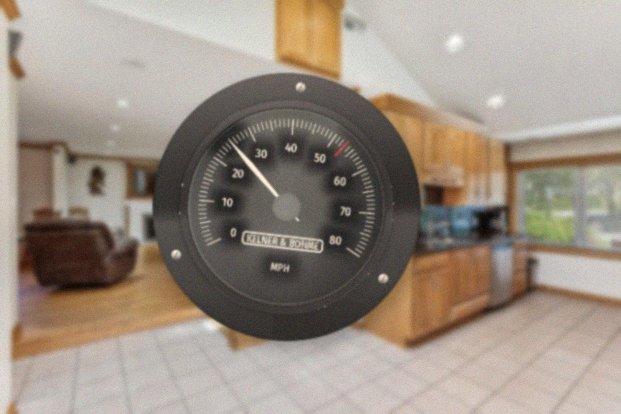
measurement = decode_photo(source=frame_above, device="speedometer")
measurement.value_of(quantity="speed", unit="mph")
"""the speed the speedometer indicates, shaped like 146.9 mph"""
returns 25 mph
